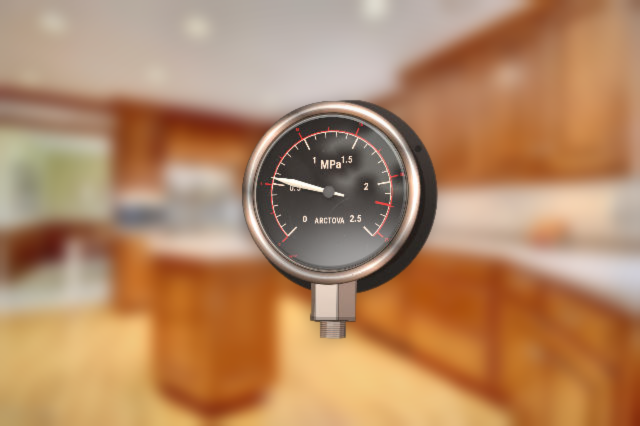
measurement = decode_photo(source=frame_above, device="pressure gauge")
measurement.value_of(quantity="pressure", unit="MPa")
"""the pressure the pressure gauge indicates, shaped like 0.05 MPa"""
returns 0.55 MPa
